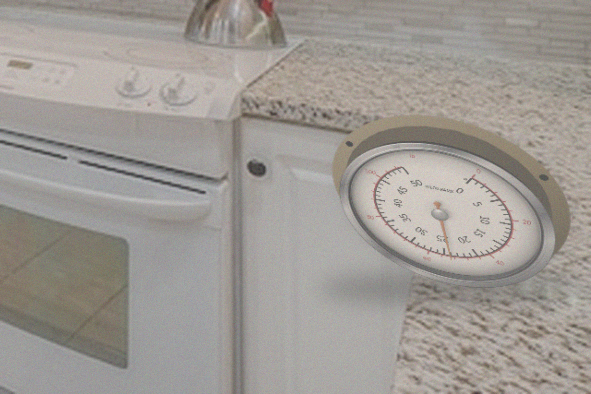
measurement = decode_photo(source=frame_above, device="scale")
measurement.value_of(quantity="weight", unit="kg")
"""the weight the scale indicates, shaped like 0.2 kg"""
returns 24 kg
